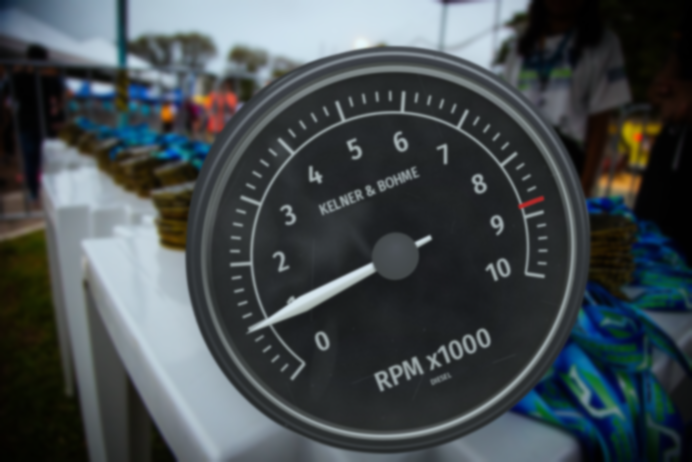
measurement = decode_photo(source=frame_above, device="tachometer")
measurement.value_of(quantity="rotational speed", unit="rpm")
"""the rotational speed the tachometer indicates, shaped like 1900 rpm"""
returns 1000 rpm
